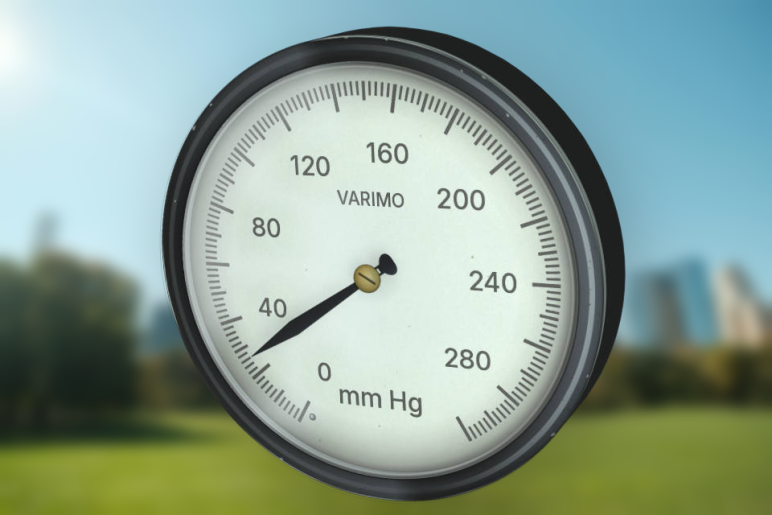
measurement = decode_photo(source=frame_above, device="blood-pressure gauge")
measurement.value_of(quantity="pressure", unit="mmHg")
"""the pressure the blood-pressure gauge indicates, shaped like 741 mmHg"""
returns 26 mmHg
